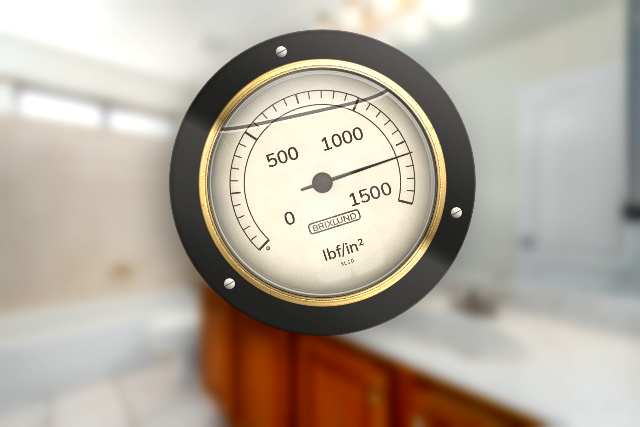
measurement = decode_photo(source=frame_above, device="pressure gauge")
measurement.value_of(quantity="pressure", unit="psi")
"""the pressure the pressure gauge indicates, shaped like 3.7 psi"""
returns 1300 psi
